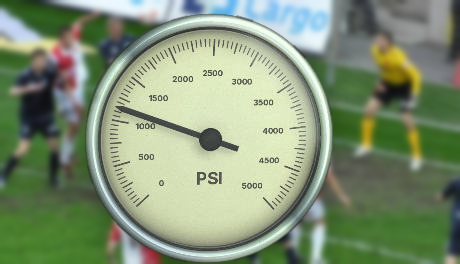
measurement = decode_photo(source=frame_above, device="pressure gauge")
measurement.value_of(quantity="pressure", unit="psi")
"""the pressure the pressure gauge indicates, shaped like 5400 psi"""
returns 1150 psi
